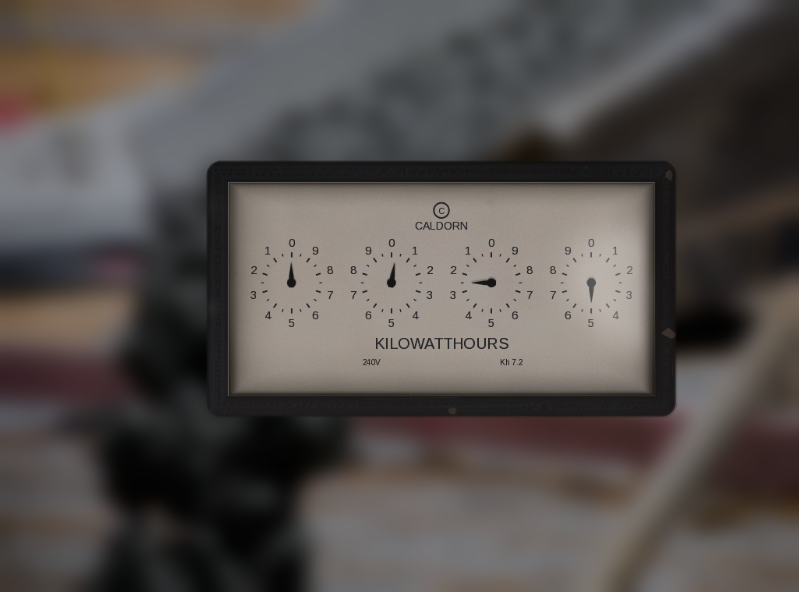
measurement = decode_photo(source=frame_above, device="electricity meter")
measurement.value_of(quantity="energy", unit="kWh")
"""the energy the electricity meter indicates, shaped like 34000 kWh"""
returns 25 kWh
